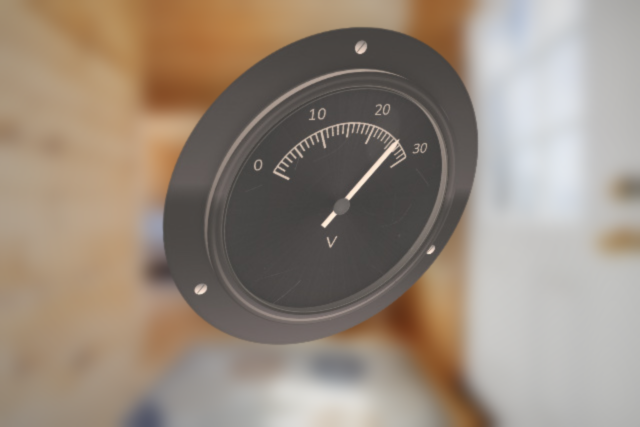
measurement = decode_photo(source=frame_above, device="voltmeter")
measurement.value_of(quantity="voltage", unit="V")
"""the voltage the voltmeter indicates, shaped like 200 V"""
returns 25 V
